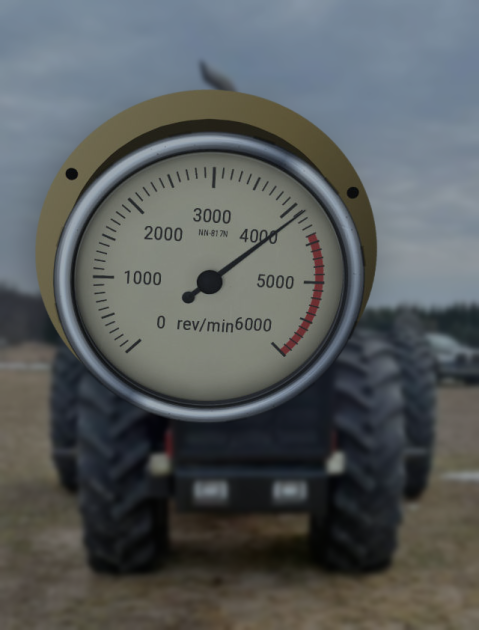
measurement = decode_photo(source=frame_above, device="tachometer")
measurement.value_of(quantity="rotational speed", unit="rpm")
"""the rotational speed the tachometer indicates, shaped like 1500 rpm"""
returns 4100 rpm
